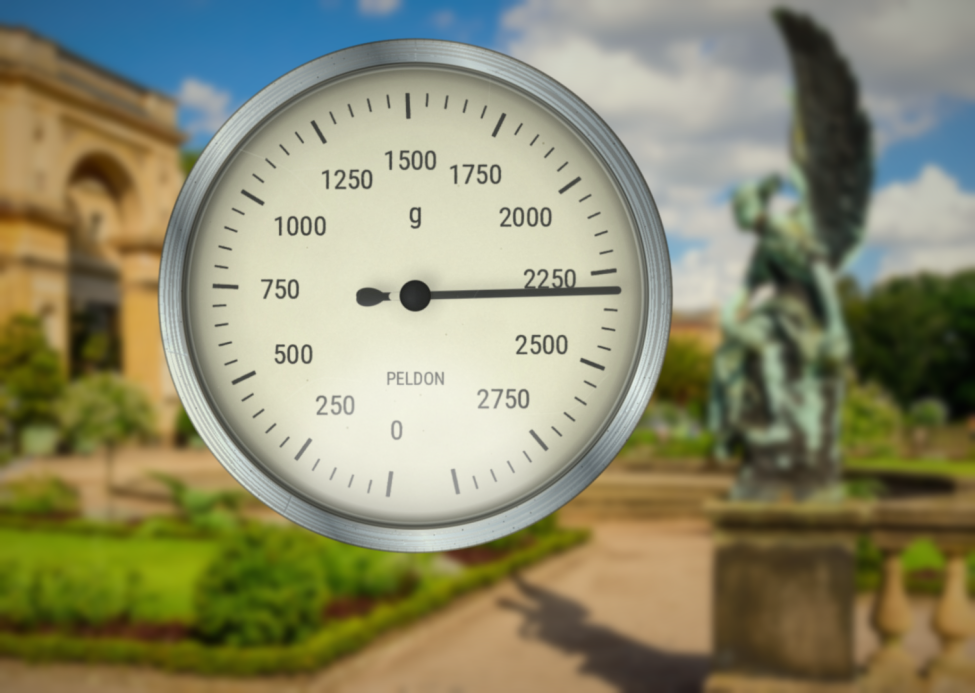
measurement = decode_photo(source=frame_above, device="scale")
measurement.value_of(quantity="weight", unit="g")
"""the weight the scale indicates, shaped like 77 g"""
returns 2300 g
